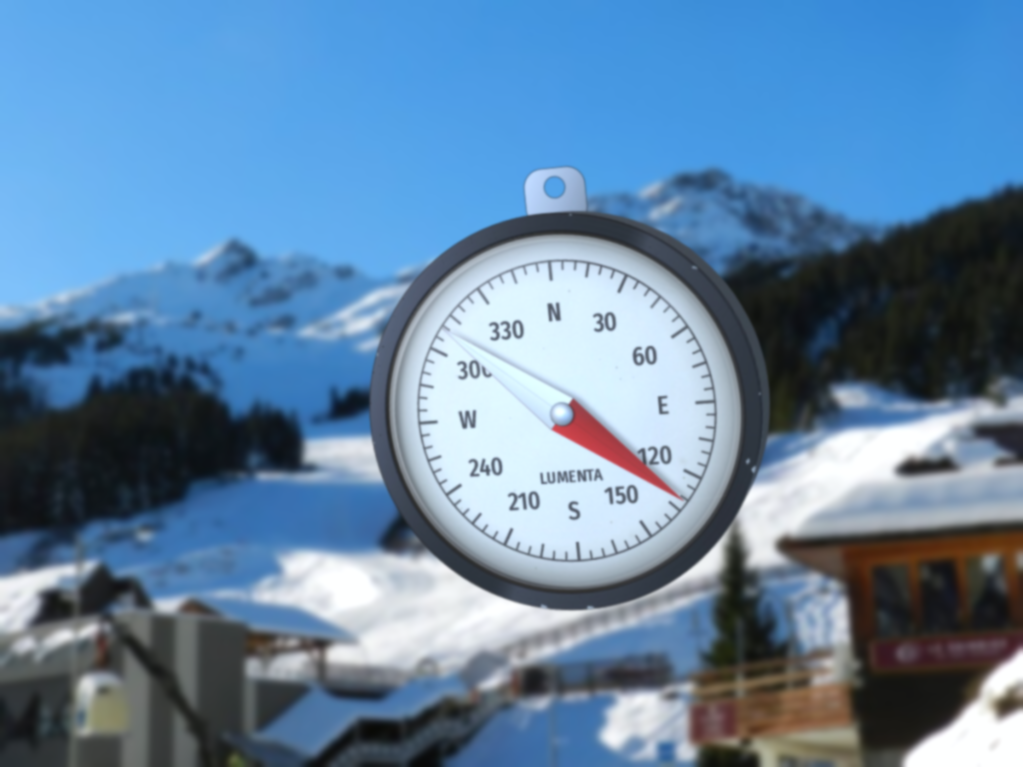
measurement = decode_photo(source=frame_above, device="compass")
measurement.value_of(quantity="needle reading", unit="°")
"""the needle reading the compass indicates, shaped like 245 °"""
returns 130 °
